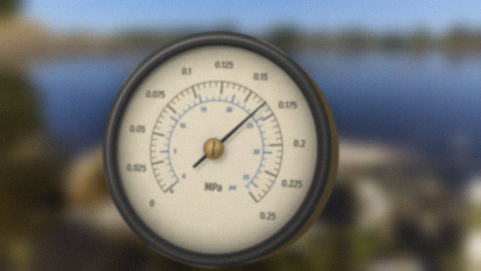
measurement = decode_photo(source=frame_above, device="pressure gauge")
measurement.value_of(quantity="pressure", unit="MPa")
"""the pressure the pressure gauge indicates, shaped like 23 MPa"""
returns 0.165 MPa
